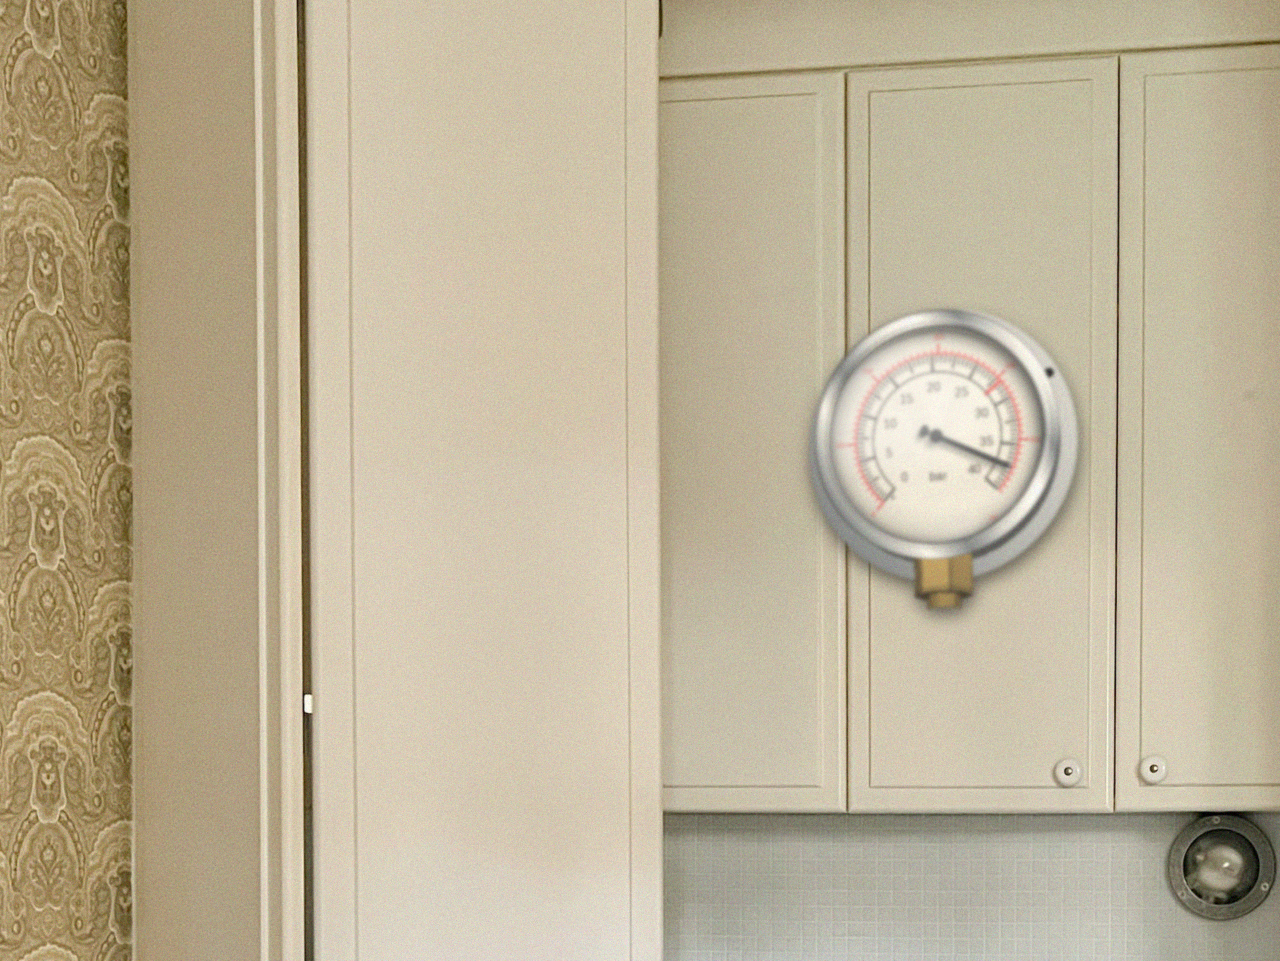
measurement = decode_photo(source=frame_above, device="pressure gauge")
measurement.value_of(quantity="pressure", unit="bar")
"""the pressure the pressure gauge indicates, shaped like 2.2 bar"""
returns 37.5 bar
